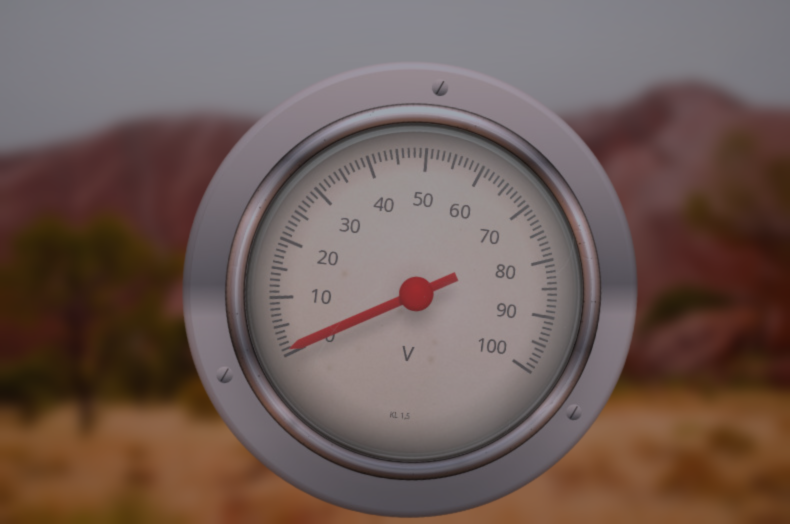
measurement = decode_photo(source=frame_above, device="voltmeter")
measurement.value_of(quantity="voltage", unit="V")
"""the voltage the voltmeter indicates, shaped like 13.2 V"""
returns 1 V
